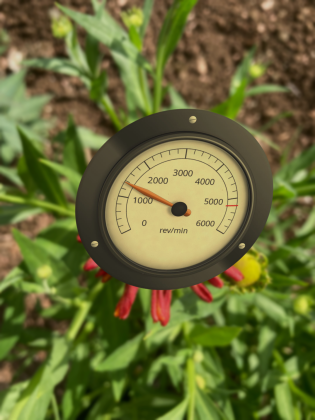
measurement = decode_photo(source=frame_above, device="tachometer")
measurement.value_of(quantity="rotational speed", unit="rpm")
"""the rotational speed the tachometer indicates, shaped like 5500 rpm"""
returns 1400 rpm
